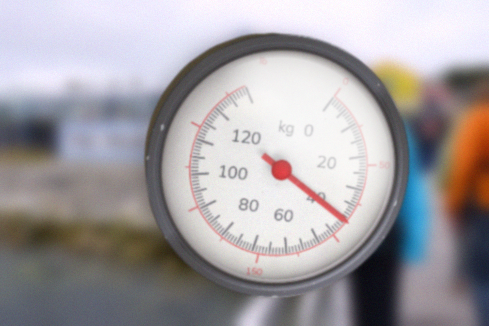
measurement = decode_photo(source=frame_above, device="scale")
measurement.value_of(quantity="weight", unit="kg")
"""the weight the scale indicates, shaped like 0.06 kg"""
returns 40 kg
